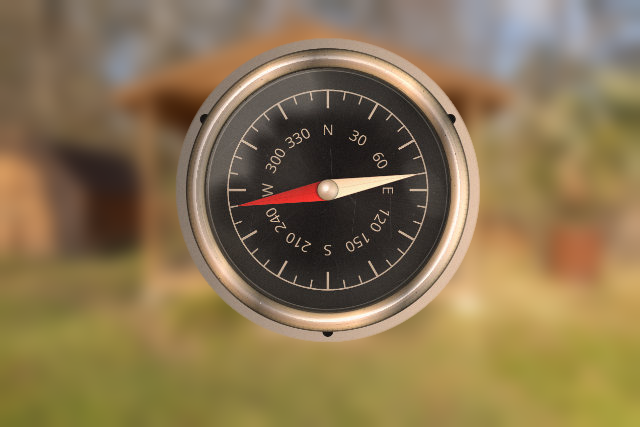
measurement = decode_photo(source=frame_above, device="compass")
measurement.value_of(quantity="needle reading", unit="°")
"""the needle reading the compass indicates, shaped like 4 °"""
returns 260 °
